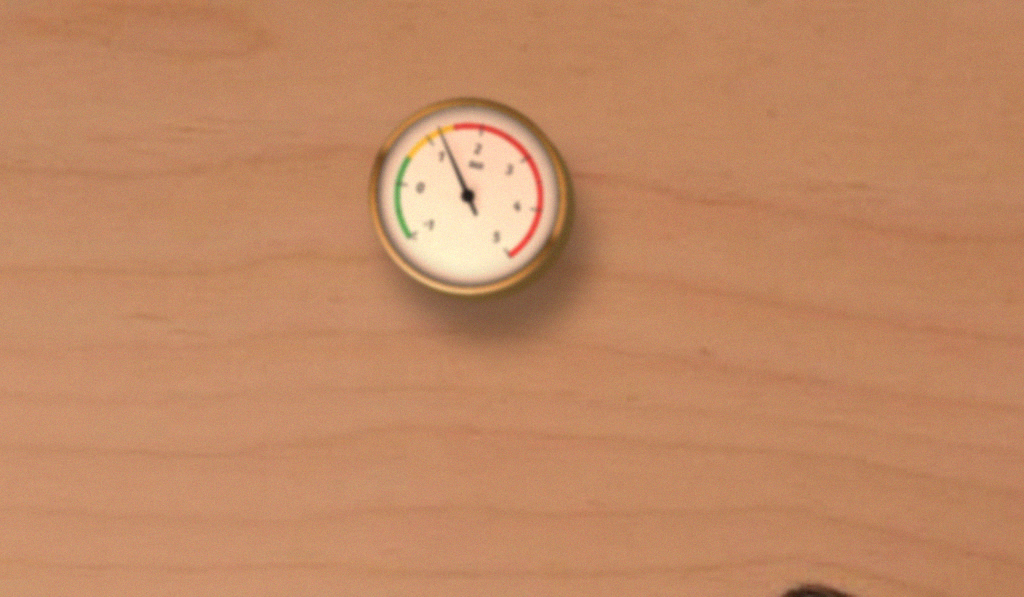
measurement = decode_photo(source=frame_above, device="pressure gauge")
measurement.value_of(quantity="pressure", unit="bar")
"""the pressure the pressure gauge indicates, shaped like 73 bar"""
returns 1.25 bar
